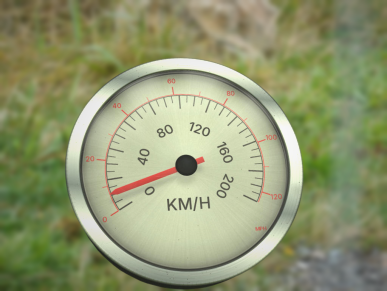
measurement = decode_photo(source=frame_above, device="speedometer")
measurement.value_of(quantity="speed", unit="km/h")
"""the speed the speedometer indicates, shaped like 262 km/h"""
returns 10 km/h
